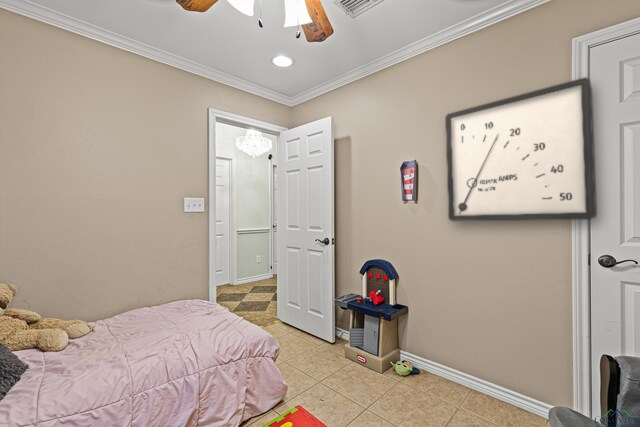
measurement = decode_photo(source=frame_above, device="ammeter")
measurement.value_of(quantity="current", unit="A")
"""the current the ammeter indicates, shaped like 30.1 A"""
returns 15 A
